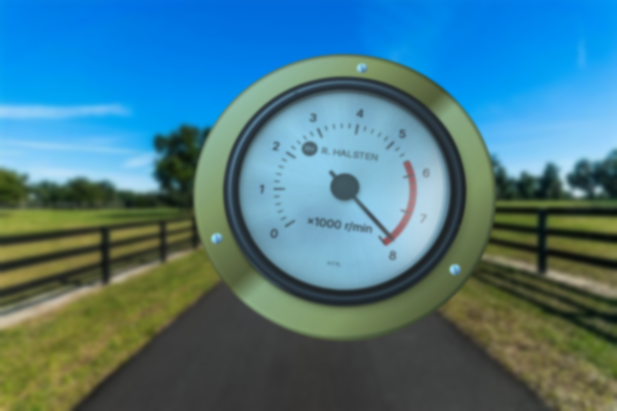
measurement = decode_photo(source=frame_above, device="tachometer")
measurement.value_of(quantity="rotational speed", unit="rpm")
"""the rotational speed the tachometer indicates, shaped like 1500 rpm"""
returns 7800 rpm
